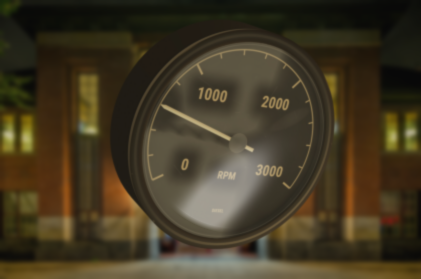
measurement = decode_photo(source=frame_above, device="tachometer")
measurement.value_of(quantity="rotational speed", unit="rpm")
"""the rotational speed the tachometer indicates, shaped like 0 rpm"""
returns 600 rpm
